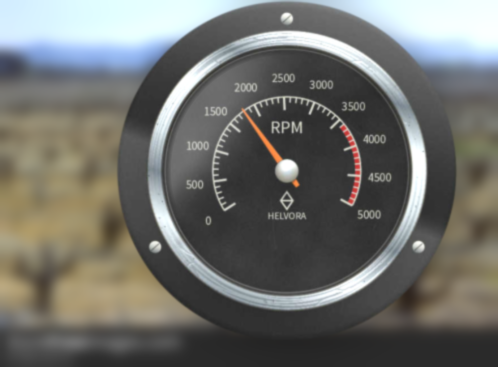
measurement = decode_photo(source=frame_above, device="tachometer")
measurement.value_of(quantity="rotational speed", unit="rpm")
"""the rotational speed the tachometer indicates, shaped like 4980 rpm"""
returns 1800 rpm
